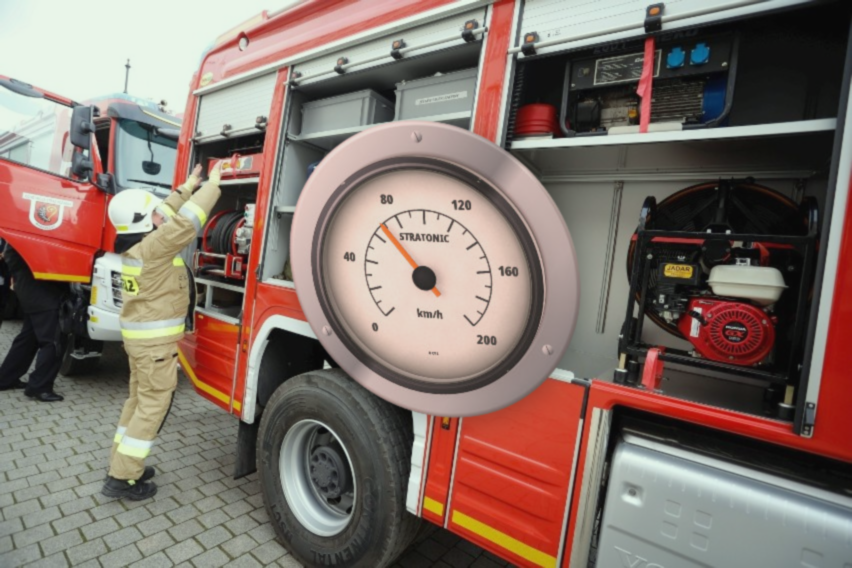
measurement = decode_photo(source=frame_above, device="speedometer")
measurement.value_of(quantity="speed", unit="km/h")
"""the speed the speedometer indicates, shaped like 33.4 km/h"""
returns 70 km/h
